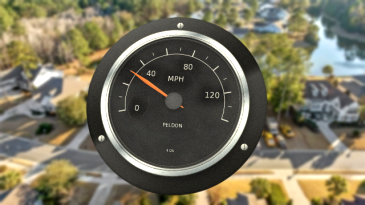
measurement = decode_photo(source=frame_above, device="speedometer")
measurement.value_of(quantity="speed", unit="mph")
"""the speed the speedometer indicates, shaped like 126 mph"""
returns 30 mph
